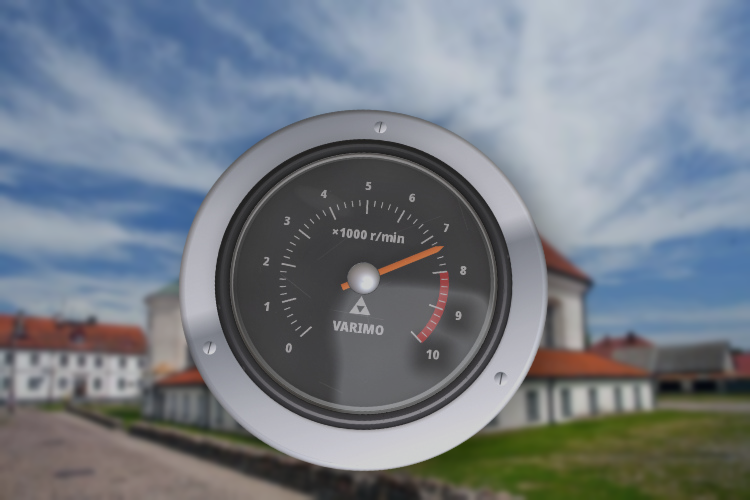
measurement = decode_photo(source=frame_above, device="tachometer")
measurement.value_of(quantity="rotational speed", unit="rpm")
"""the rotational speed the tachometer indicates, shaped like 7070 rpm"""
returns 7400 rpm
